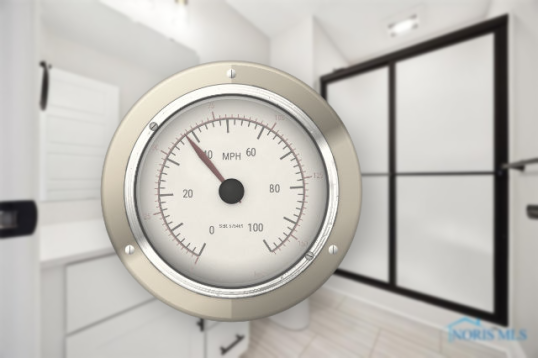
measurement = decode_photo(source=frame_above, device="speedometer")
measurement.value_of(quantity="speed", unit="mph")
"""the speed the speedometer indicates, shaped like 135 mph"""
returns 38 mph
